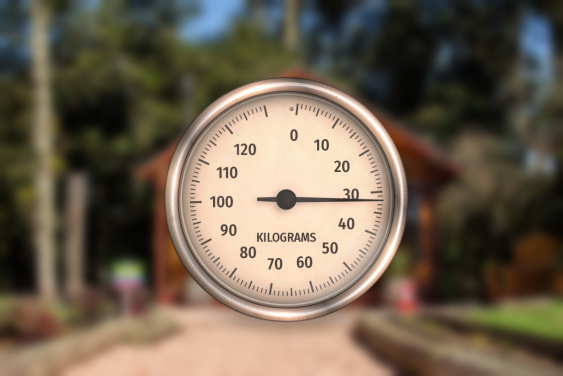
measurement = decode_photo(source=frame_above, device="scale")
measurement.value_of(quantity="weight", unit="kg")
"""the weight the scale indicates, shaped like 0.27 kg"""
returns 32 kg
